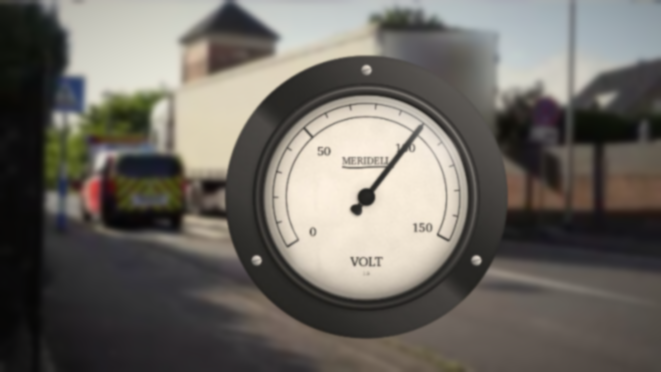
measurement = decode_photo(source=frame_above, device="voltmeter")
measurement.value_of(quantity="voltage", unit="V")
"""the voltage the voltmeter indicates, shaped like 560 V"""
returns 100 V
